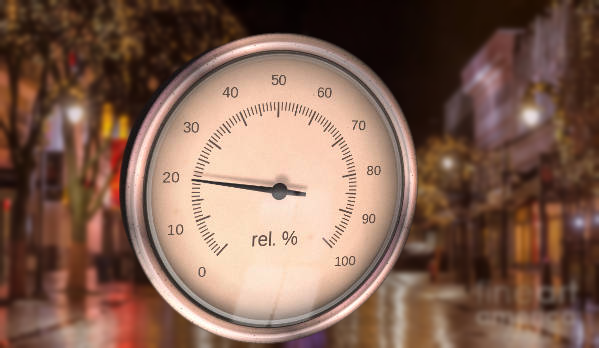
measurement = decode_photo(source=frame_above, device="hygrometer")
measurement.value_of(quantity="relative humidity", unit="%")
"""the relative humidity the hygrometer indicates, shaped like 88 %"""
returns 20 %
